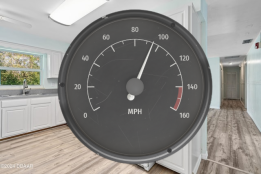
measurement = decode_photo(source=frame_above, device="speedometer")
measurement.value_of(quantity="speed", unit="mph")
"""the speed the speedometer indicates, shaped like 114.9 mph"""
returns 95 mph
